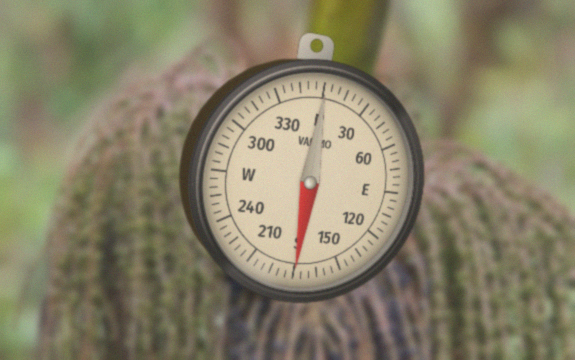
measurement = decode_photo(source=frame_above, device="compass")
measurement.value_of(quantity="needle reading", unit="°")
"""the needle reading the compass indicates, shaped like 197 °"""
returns 180 °
